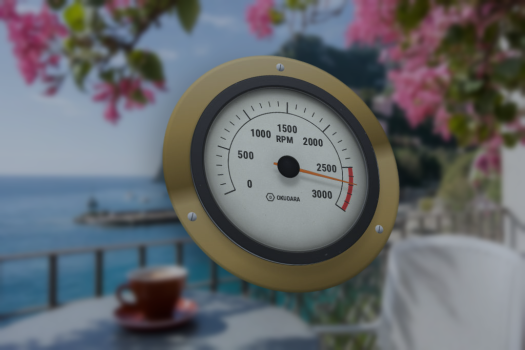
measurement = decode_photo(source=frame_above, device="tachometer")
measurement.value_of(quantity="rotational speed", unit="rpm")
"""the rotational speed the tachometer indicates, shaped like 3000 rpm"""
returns 2700 rpm
